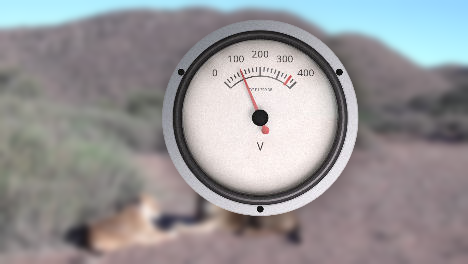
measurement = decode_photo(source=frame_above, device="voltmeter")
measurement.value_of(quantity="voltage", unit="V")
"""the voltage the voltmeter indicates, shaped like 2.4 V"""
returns 100 V
